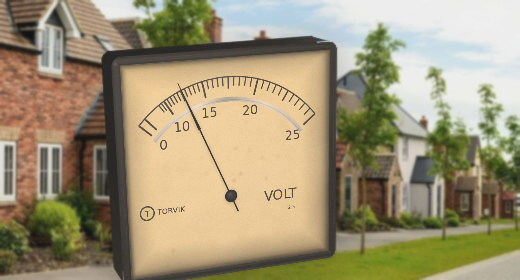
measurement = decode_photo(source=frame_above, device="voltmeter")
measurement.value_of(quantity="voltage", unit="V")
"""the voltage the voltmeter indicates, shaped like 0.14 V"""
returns 12.5 V
